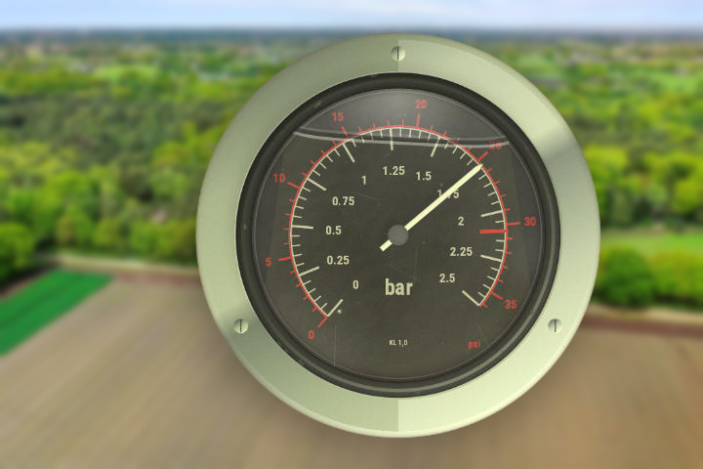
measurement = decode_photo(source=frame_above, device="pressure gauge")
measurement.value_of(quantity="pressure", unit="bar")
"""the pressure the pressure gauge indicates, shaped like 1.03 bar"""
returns 1.75 bar
